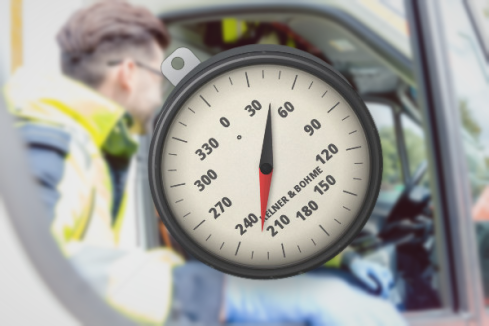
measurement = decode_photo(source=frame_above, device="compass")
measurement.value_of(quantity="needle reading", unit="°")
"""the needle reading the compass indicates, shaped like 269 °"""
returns 225 °
